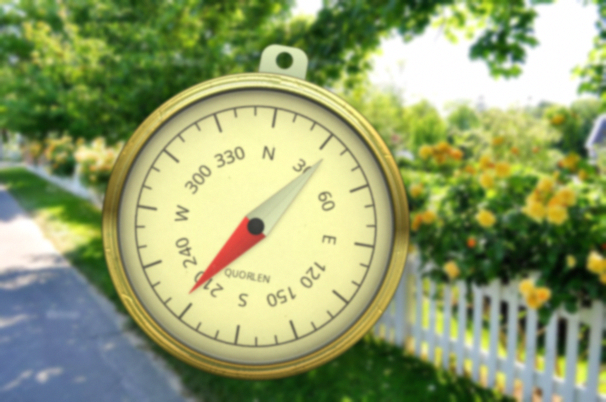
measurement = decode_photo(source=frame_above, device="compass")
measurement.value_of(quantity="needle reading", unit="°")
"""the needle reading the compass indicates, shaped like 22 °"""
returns 215 °
